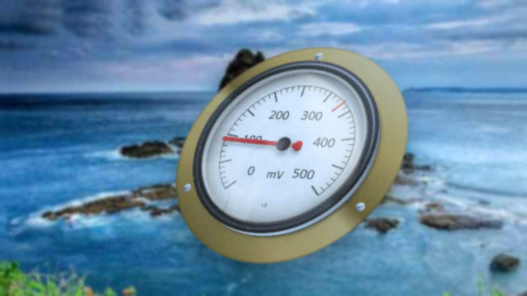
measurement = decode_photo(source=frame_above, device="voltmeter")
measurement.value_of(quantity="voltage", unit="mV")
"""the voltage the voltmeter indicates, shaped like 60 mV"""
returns 90 mV
